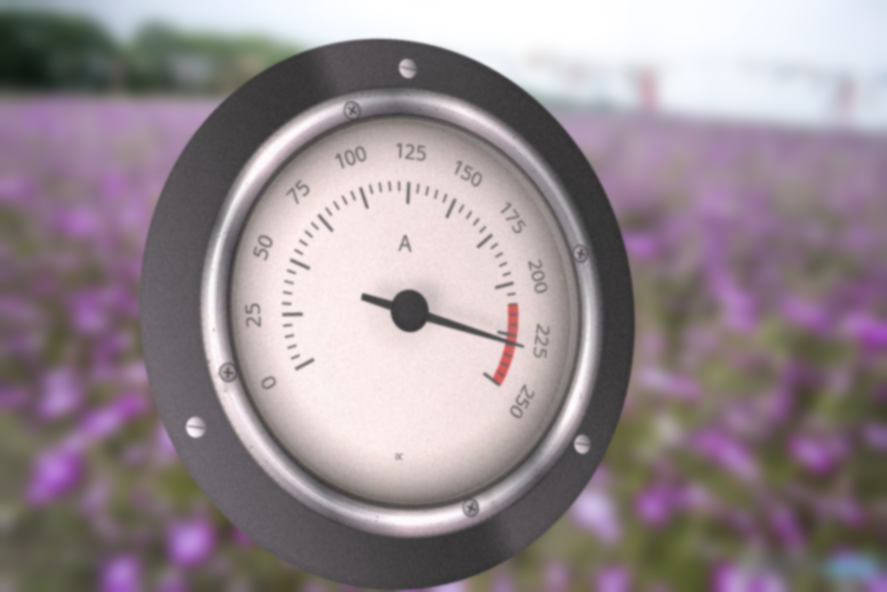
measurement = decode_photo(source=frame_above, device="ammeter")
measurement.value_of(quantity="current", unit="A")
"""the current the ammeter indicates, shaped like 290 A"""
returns 230 A
